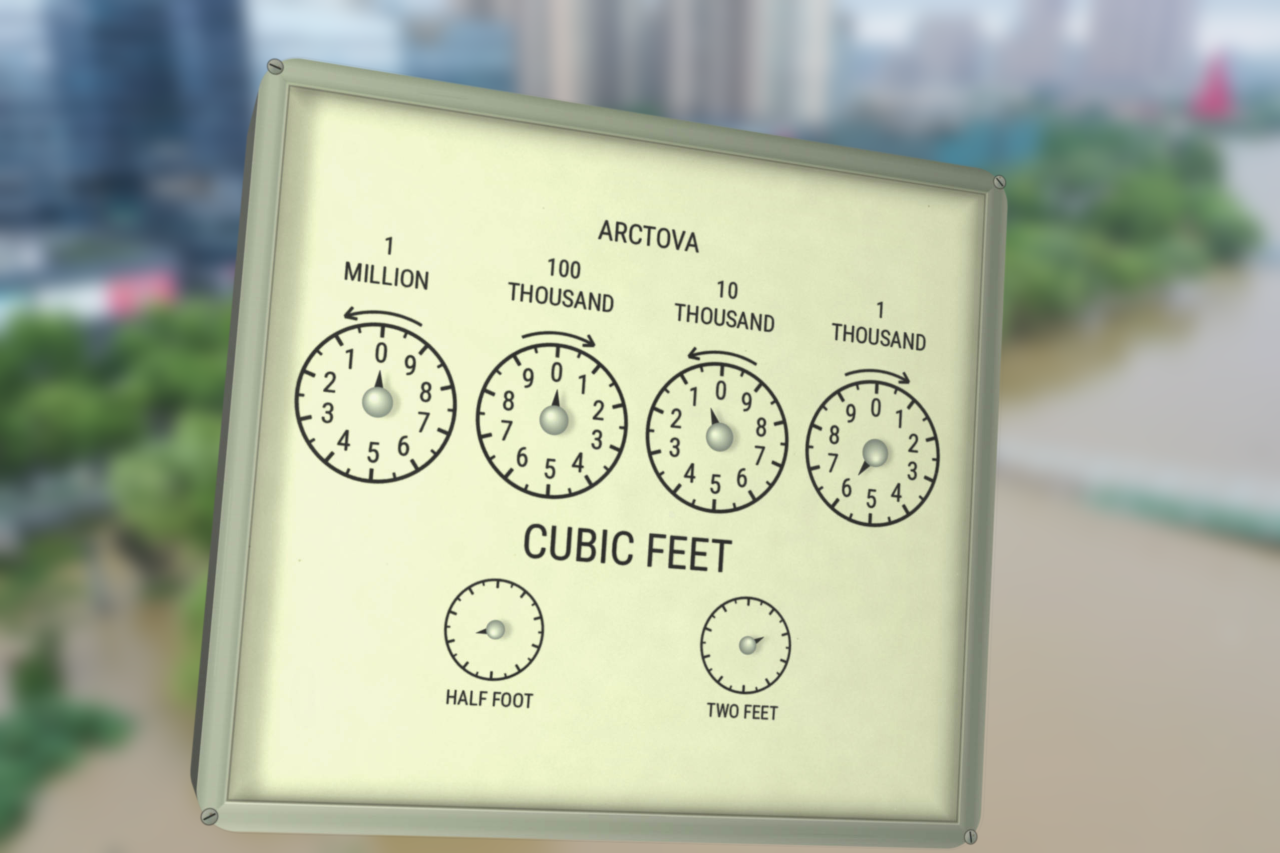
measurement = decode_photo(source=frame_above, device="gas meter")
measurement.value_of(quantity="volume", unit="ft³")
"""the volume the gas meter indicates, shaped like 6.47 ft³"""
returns 600 ft³
